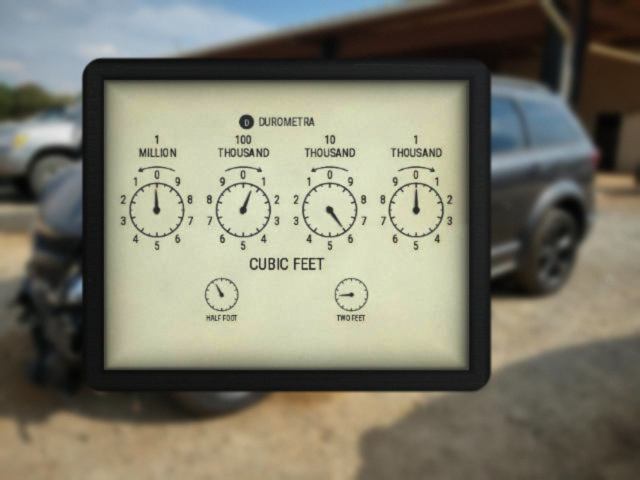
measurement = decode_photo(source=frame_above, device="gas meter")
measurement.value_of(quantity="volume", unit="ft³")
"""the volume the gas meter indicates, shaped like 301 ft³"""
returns 6000 ft³
